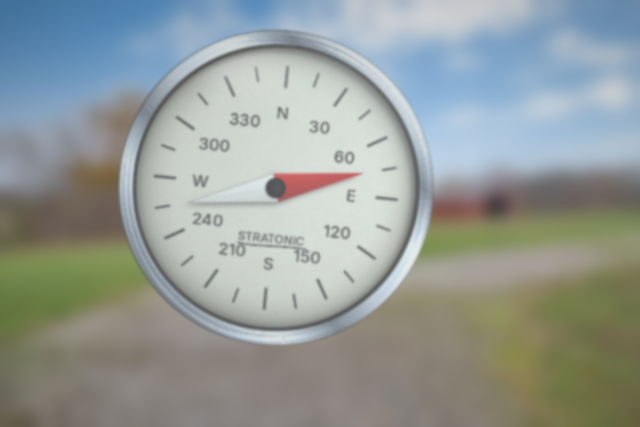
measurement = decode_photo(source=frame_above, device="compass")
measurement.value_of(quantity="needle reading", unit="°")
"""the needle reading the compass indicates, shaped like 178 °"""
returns 75 °
